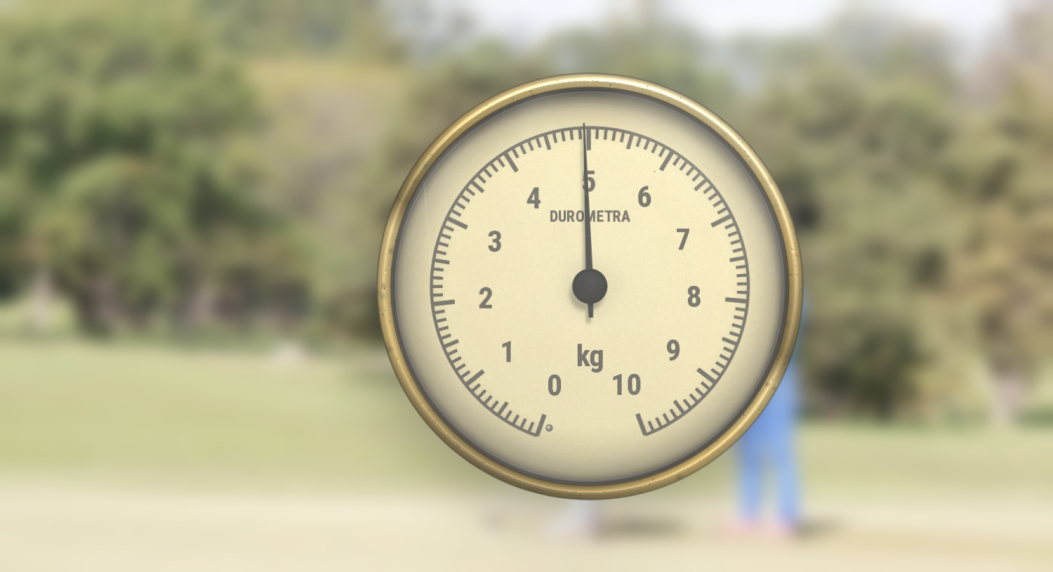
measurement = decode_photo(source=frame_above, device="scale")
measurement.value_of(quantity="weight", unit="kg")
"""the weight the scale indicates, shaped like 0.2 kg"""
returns 4.95 kg
